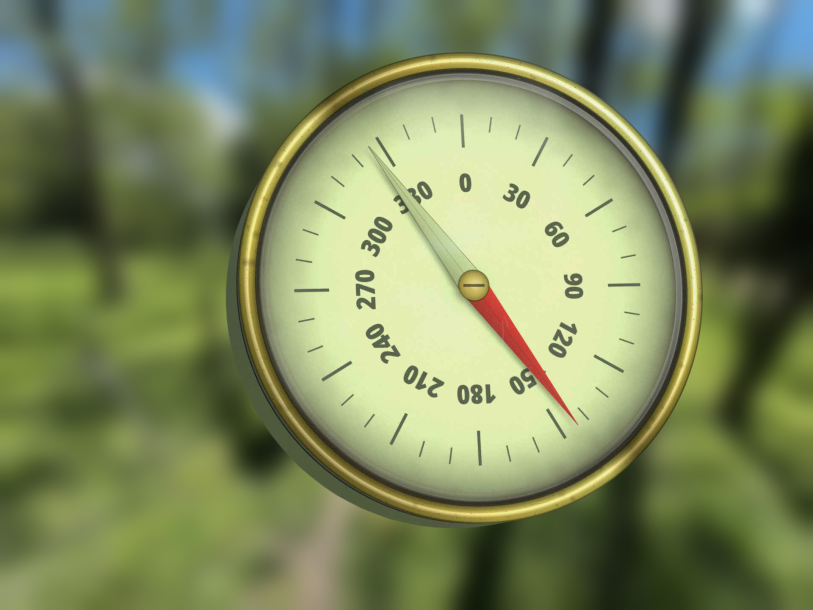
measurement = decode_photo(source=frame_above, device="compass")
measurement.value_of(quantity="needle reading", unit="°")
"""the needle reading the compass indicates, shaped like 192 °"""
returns 145 °
